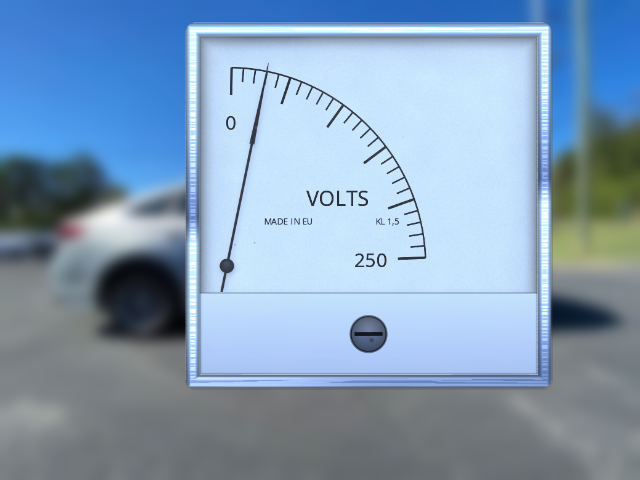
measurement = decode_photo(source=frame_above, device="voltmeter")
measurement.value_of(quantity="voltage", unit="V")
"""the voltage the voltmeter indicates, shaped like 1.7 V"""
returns 30 V
